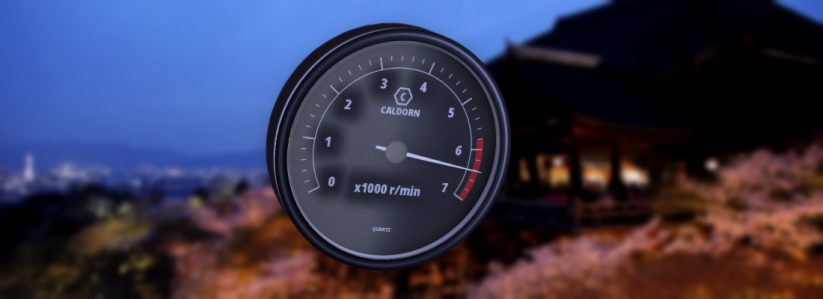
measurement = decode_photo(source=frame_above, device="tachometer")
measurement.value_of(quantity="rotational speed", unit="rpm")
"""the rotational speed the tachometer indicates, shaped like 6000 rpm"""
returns 6400 rpm
